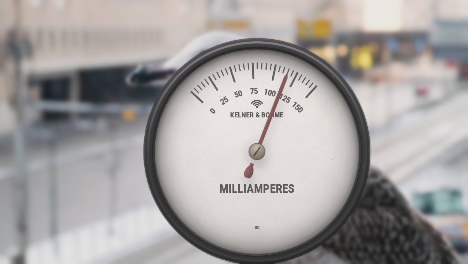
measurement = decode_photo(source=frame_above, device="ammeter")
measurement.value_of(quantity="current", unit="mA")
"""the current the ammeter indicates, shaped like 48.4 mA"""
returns 115 mA
